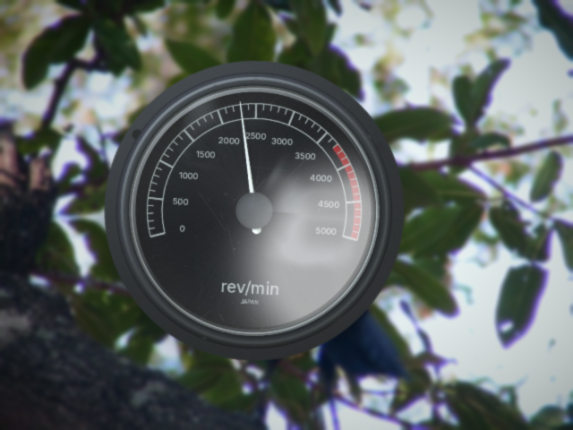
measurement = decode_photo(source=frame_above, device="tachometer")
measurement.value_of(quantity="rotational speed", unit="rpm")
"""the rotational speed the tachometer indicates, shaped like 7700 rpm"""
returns 2300 rpm
